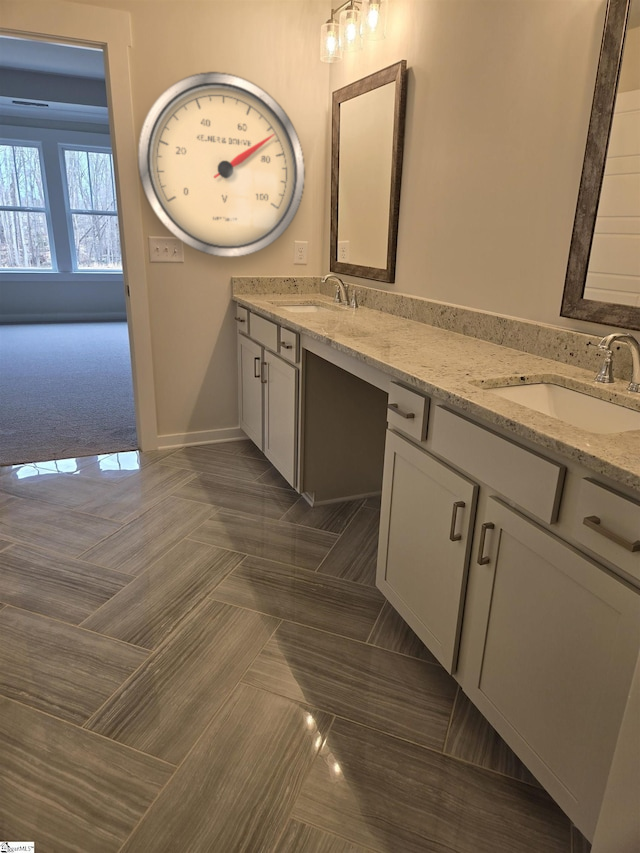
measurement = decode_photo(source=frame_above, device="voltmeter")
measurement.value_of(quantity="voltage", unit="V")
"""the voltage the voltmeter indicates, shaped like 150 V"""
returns 72.5 V
